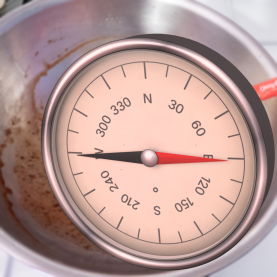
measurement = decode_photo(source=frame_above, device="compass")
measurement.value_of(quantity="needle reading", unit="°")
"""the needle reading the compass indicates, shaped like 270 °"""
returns 90 °
